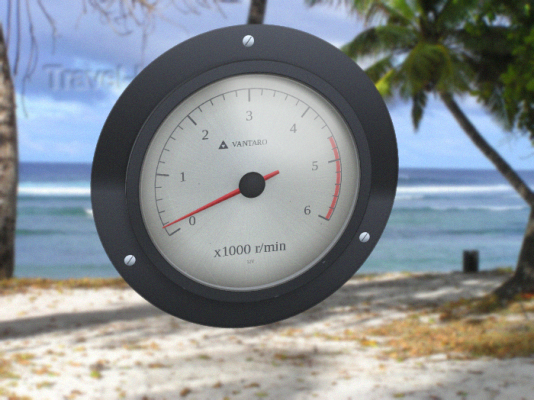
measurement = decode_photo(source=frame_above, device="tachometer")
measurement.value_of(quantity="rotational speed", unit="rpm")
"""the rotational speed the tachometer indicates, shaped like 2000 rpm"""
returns 200 rpm
